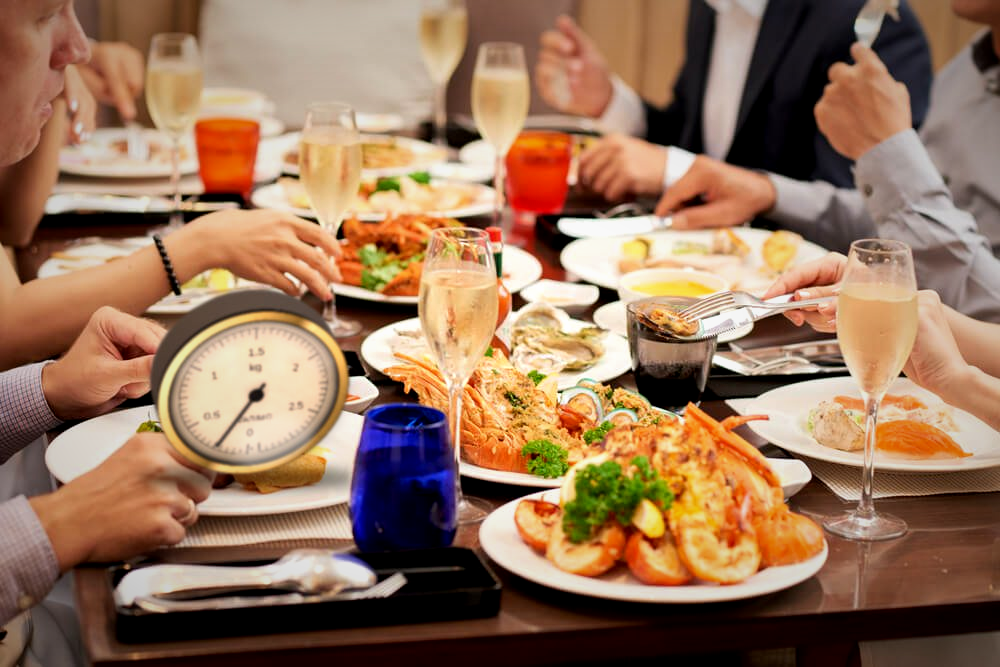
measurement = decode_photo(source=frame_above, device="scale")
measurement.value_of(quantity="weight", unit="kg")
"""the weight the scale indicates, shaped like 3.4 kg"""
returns 0.25 kg
